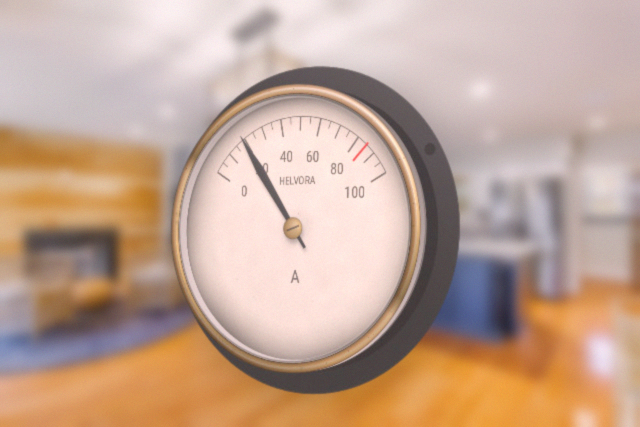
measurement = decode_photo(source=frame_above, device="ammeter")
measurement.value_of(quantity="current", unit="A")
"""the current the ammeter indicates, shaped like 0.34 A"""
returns 20 A
